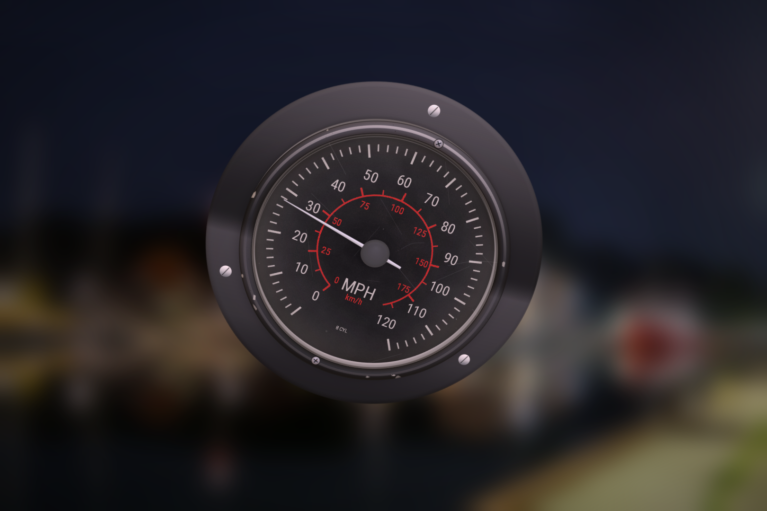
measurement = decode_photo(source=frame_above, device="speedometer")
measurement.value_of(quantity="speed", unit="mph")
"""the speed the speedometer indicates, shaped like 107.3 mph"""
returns 28 mph
